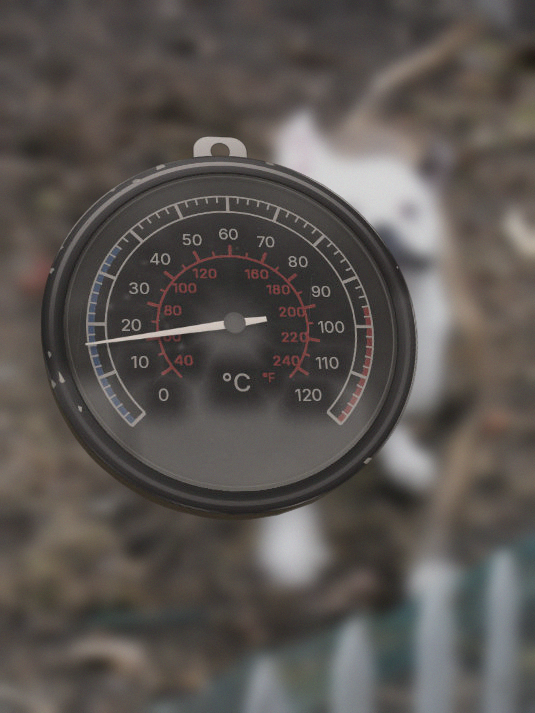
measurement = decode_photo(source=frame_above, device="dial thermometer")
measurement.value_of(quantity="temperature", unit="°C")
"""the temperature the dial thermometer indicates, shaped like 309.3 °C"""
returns 16 °C
